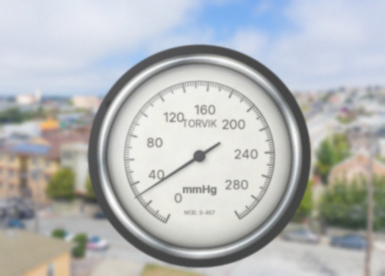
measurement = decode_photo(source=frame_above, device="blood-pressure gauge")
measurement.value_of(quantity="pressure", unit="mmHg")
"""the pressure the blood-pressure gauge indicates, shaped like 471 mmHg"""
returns 30 mmHg
